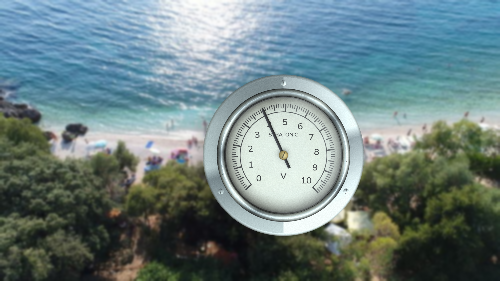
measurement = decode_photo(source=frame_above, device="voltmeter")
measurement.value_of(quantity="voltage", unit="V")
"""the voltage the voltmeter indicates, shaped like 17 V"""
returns 4 V
